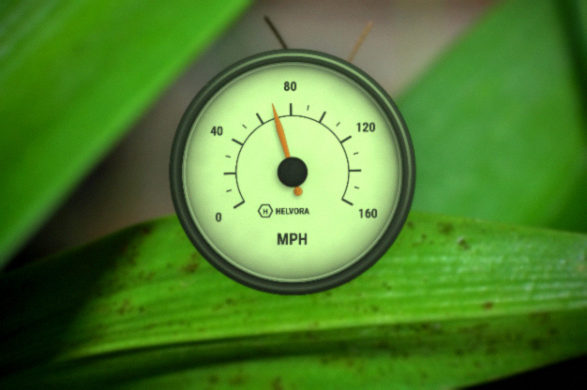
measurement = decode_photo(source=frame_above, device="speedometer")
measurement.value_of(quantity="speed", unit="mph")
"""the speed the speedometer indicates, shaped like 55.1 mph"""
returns 70 mph
